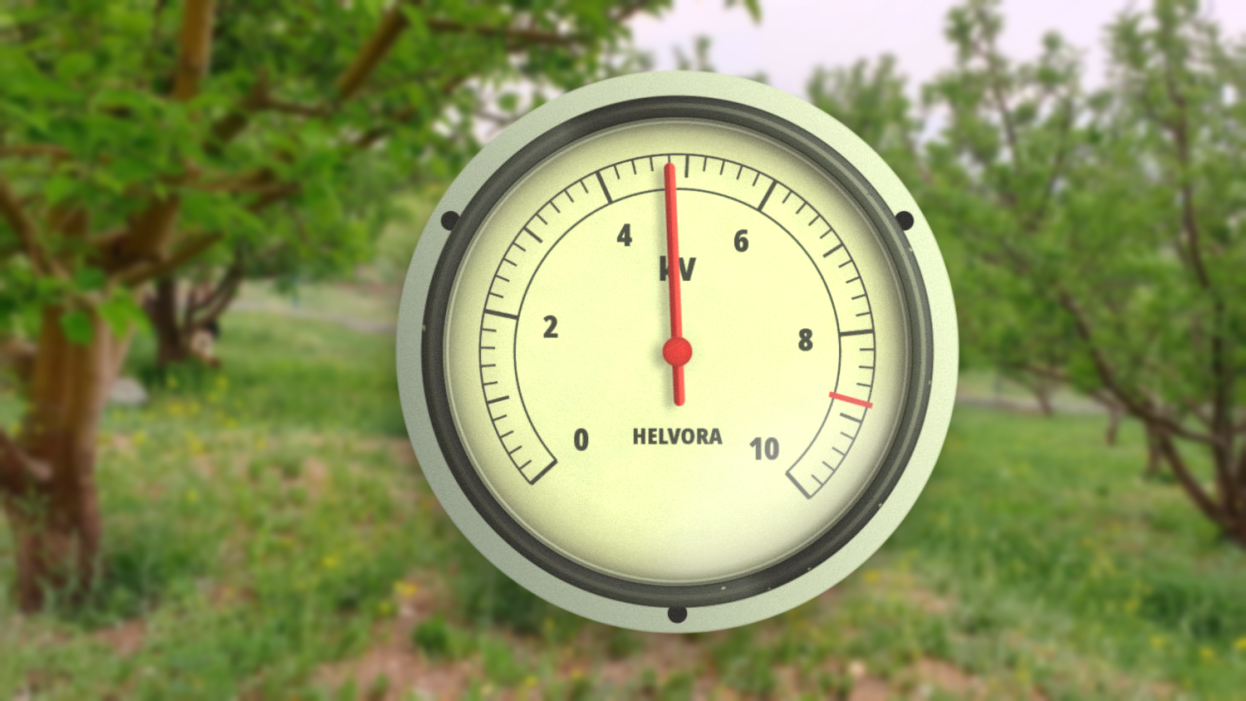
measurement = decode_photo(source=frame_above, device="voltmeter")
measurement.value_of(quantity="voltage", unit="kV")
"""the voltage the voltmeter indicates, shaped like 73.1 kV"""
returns 4.8 kV
